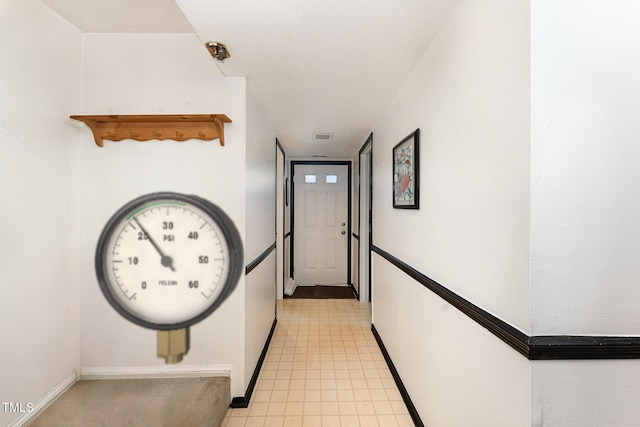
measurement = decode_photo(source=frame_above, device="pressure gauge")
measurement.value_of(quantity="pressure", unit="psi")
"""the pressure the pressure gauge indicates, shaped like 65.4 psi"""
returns 22 psi
